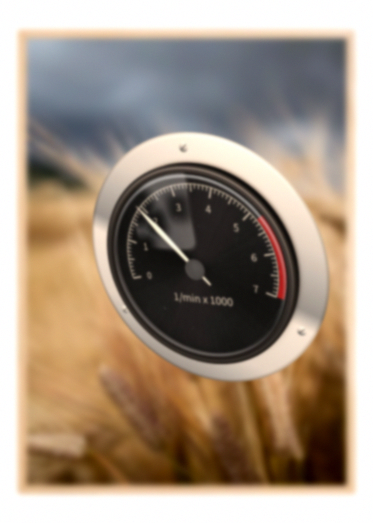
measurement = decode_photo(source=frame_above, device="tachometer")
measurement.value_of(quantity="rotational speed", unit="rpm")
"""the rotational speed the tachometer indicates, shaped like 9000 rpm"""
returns 2000 rpm
